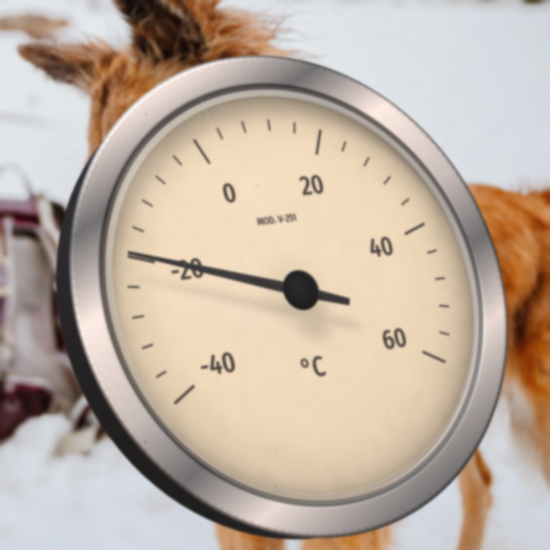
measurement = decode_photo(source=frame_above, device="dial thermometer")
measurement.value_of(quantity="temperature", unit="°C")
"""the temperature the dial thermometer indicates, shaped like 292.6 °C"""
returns -20 °C
